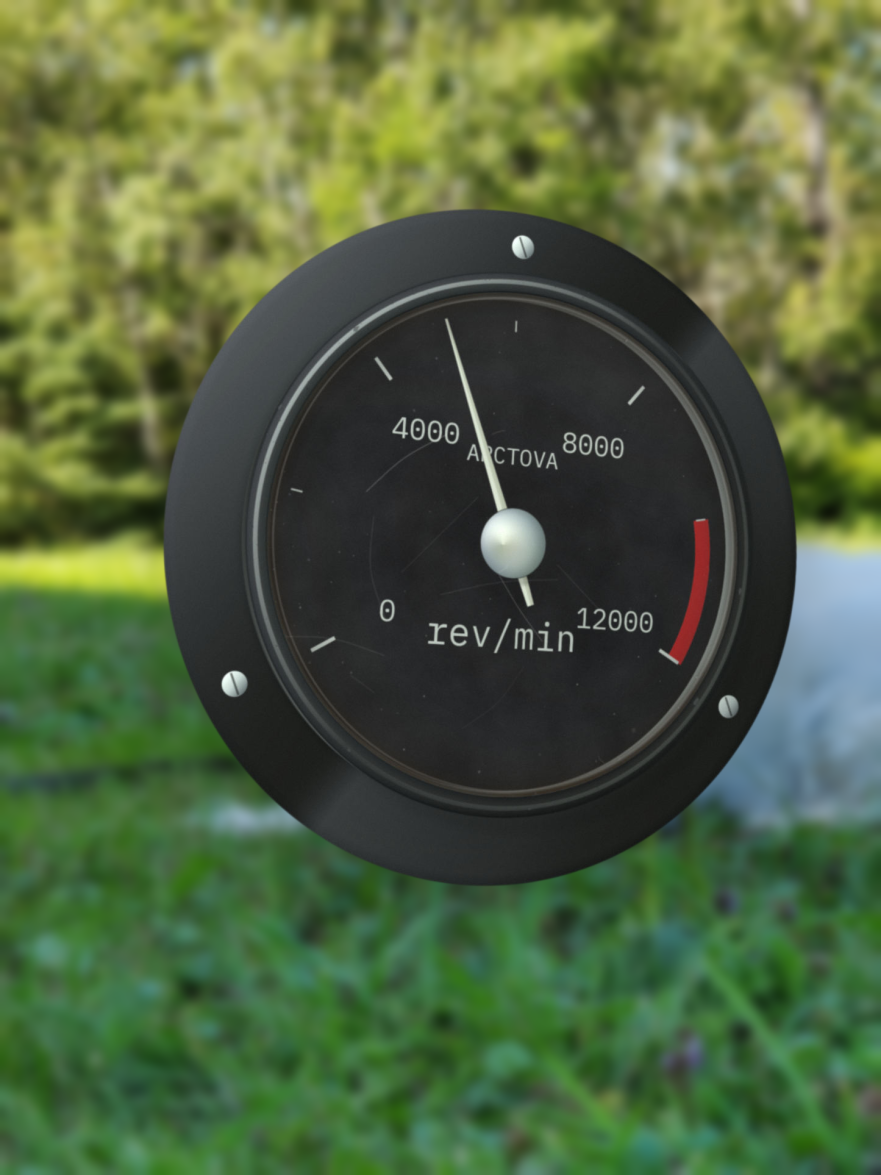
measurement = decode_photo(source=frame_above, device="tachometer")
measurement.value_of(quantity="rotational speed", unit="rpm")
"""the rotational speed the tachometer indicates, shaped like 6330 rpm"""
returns 5000 rpm
